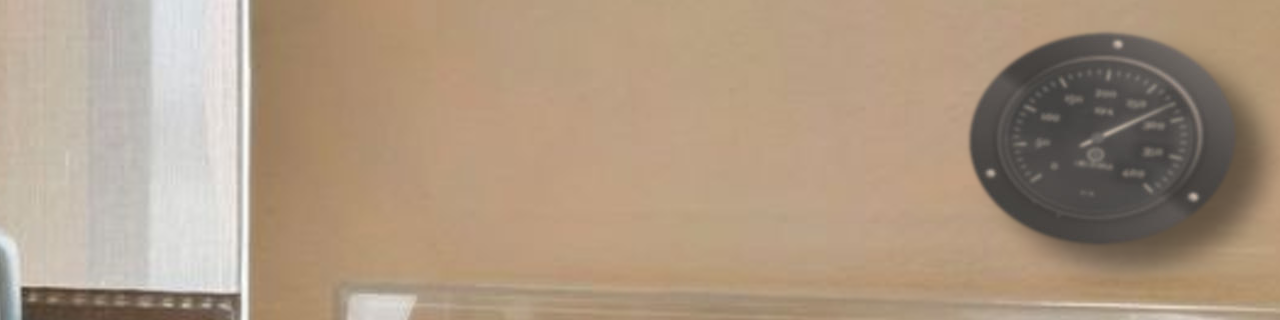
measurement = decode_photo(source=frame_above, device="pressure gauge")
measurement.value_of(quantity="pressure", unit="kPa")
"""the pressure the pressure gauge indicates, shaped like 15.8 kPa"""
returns 280 kPa
